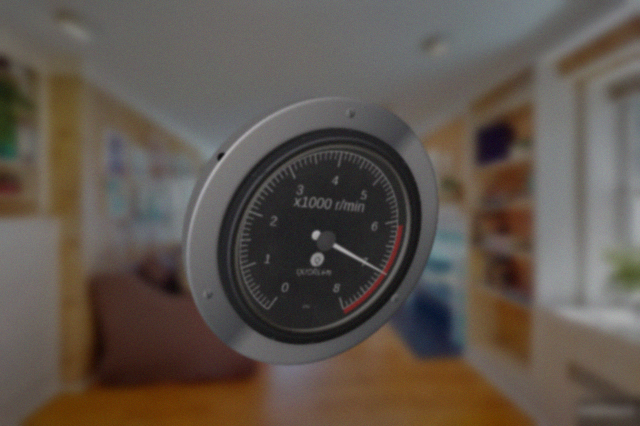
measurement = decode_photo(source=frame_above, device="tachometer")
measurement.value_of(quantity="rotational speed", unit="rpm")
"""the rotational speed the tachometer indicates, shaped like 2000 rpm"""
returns 7000 rpm
